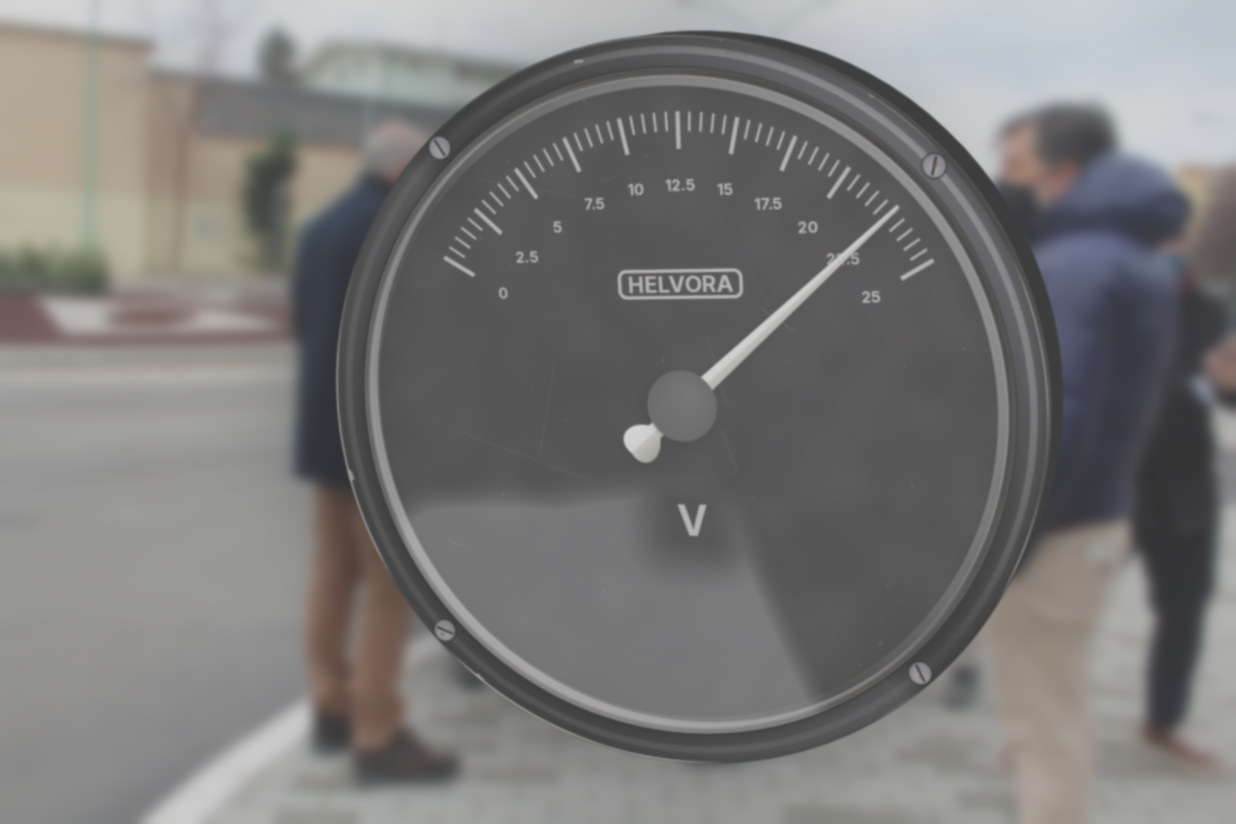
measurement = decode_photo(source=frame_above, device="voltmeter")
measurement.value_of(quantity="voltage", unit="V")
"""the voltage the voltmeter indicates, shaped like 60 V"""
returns 22.5 V
